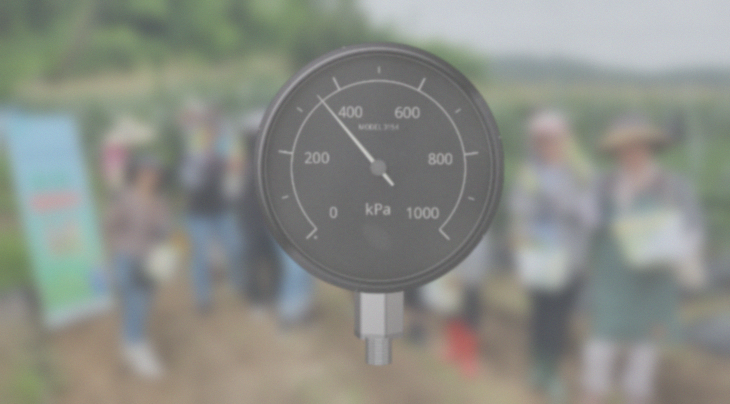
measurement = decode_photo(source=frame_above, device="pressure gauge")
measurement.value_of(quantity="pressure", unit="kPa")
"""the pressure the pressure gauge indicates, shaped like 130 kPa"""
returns 350 kPa
